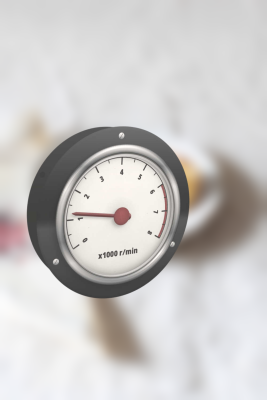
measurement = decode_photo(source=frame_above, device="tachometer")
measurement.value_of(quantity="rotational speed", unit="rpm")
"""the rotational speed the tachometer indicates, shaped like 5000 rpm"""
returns 1250 rpm
